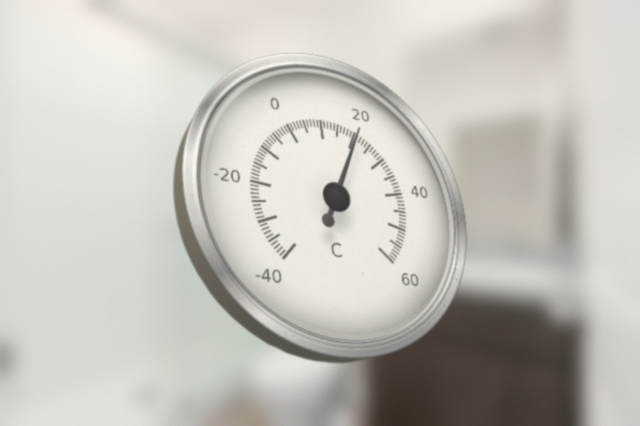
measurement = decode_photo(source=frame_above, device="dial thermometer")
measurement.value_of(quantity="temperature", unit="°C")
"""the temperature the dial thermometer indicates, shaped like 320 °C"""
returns 20 °C
